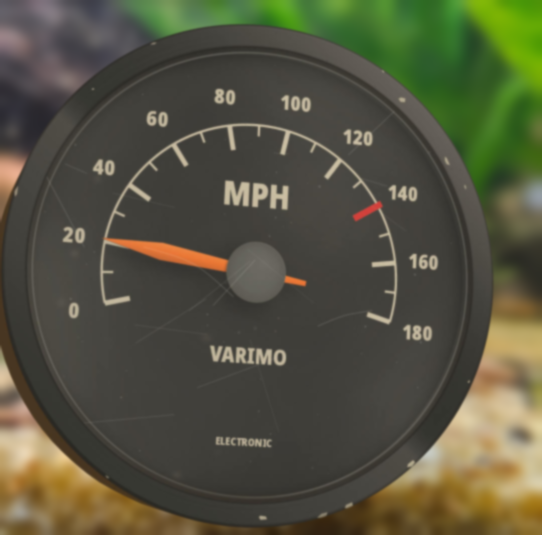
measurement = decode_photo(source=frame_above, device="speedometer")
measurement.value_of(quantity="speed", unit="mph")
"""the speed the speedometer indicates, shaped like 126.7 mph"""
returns 20 mph
